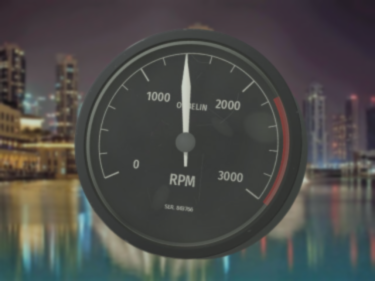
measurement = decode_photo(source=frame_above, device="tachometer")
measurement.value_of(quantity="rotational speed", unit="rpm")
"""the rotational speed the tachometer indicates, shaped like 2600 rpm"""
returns 1400 rpm
